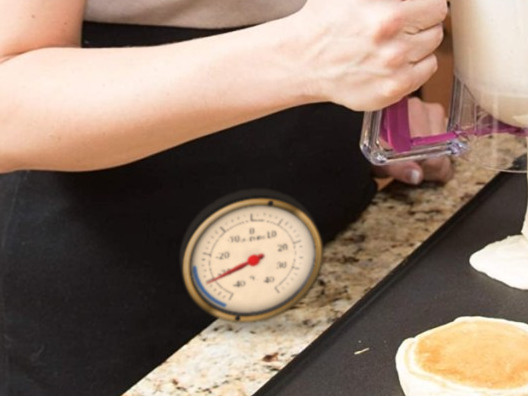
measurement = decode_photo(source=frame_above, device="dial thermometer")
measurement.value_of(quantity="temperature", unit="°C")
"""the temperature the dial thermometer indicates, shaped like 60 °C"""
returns -30 °C
